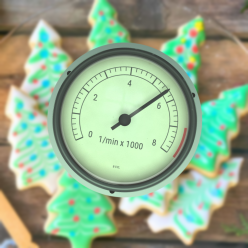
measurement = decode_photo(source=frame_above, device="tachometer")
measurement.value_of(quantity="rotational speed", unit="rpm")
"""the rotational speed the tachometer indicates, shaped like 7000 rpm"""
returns 5600 rpm
